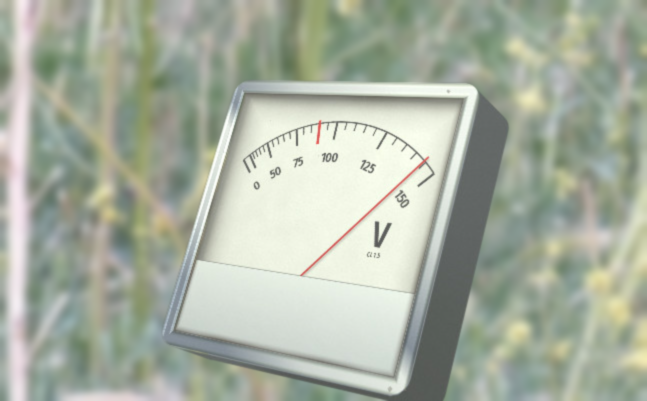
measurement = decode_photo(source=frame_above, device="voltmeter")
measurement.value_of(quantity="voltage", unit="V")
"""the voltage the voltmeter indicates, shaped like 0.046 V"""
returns 145 V
